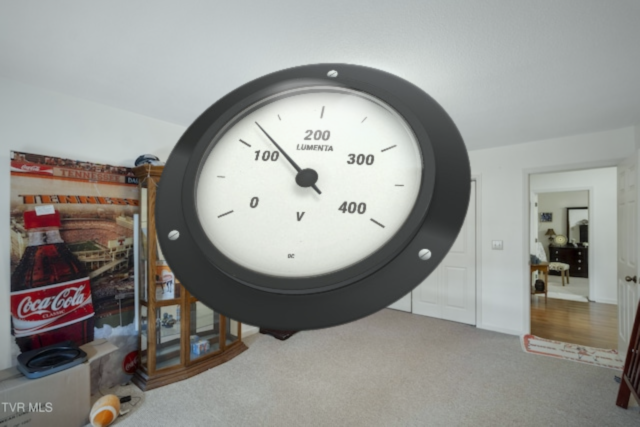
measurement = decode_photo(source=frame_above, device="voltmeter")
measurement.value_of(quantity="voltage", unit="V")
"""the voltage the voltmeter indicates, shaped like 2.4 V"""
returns 125 V
